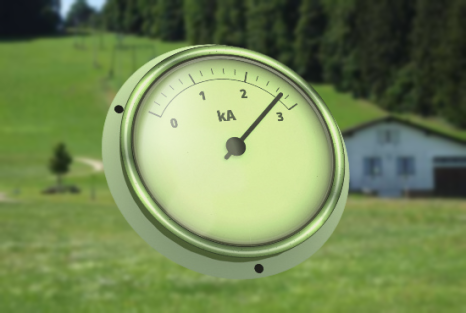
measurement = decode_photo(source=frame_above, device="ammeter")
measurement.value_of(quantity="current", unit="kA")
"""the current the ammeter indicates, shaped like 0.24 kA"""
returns 2.7 kA
